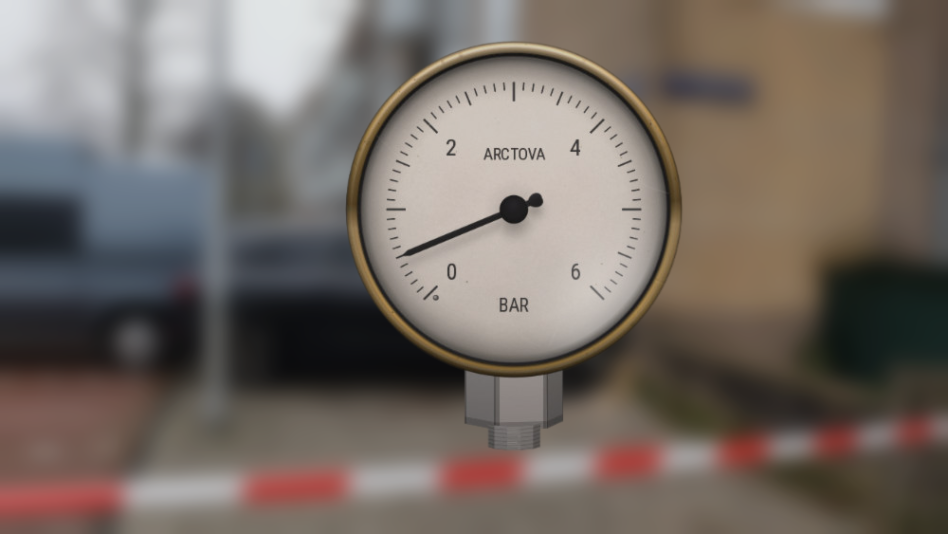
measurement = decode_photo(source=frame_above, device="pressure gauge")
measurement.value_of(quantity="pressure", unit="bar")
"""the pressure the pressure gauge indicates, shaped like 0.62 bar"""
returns 0.5 bar
